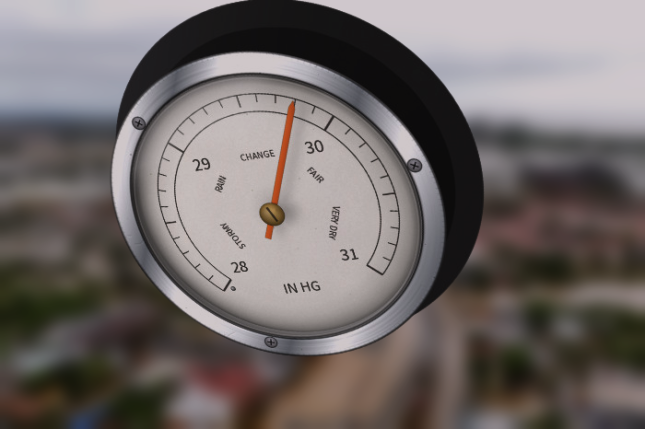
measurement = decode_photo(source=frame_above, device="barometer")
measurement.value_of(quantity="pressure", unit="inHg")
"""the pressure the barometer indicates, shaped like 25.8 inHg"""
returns 29.8 inHg
